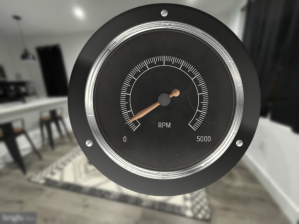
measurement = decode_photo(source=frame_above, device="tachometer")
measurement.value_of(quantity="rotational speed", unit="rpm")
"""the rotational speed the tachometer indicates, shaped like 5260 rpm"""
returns 250 rpm
